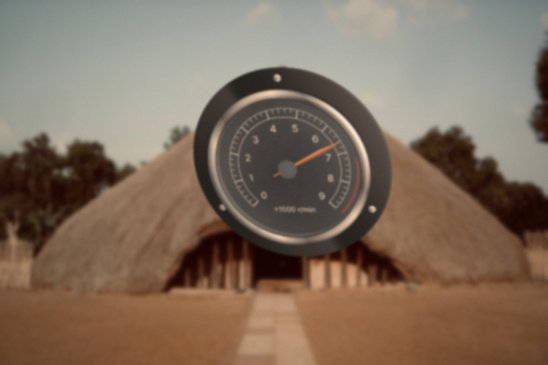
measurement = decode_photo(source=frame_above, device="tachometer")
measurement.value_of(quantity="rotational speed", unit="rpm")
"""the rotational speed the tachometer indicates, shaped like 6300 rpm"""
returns 6600 rpm
